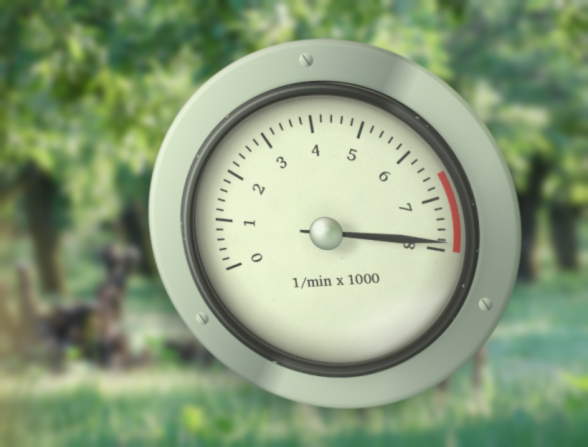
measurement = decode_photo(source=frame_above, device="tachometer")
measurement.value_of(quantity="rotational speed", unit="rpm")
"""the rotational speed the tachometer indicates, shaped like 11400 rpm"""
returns 7800 rpm
